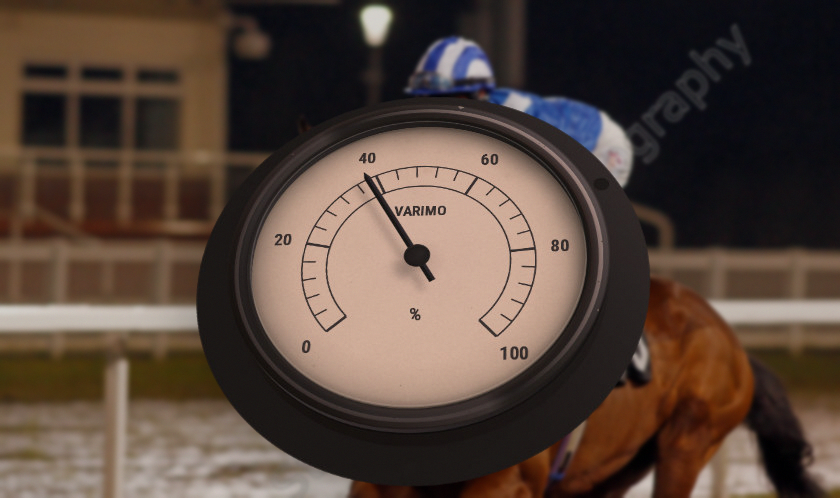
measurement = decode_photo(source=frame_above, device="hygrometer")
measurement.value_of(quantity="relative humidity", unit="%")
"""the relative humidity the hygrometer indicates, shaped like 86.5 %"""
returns 38 %
